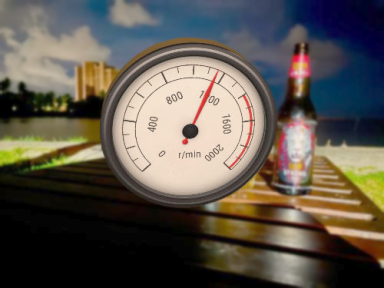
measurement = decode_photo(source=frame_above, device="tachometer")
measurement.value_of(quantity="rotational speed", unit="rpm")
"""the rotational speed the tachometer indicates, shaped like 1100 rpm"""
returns 1150 rpm
